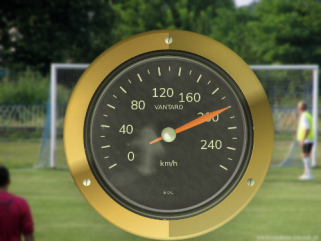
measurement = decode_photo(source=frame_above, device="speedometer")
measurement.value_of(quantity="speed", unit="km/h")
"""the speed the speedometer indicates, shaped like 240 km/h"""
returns 200 km/h
